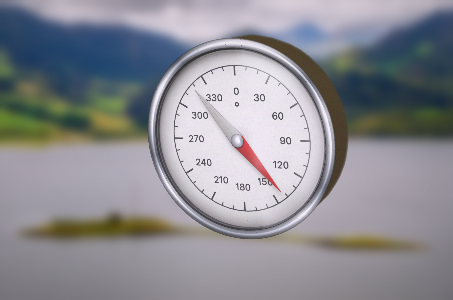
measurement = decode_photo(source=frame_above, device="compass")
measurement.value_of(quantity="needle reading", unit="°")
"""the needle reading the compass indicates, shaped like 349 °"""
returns 140 °
